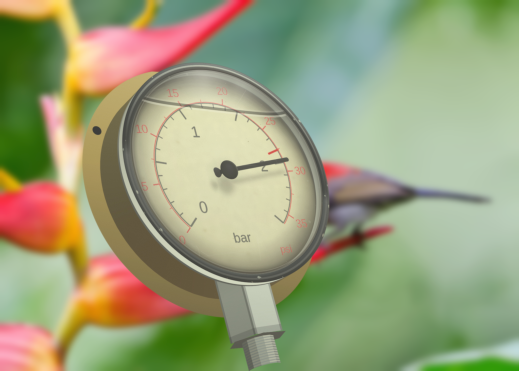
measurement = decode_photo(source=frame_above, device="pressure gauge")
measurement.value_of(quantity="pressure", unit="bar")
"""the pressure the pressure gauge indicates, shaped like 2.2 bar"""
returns 2 bar
